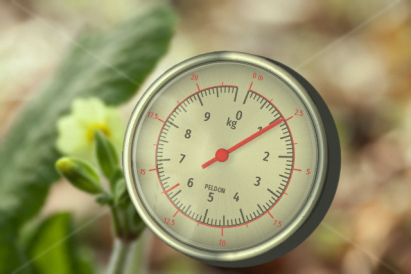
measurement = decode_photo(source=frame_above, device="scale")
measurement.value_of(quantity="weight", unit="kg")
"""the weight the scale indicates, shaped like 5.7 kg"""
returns 1.1 kg
